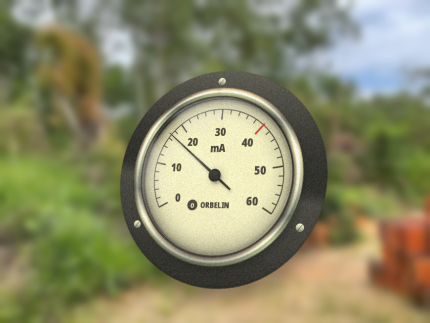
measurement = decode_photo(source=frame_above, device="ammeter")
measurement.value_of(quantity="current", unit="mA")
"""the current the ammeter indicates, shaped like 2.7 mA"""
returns 17 mA
